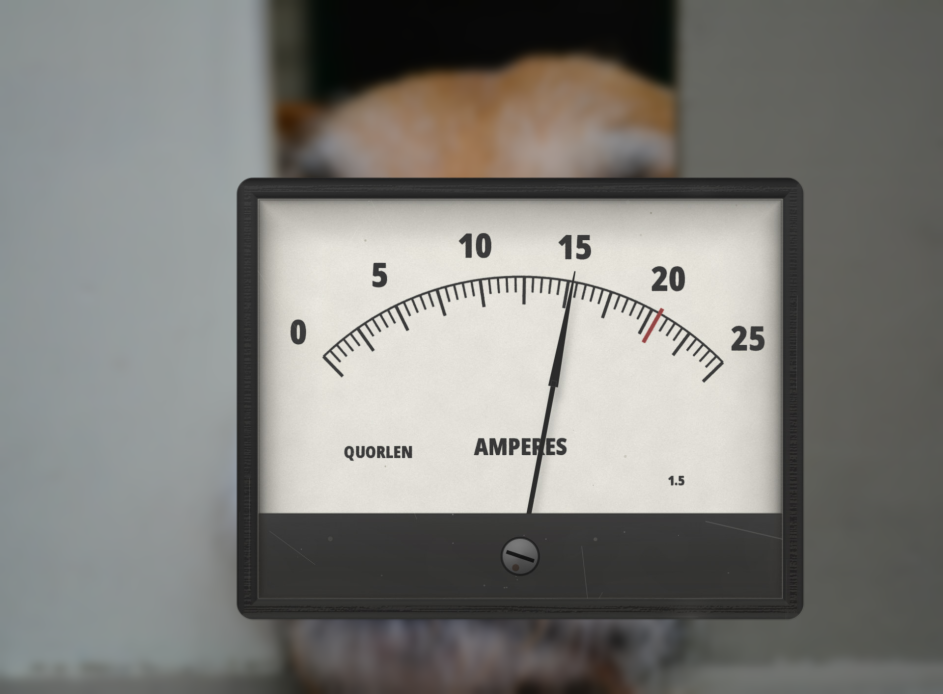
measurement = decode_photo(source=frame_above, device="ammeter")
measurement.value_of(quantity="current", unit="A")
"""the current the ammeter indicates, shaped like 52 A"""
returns 15.25 A
